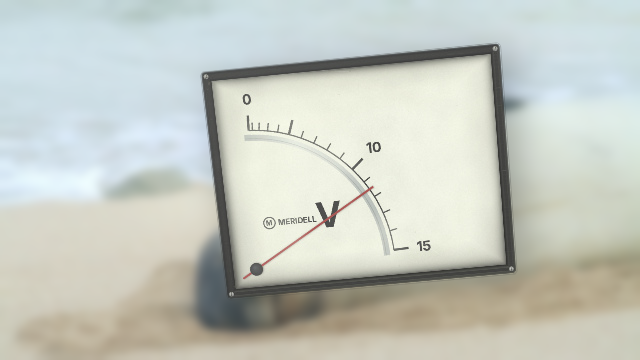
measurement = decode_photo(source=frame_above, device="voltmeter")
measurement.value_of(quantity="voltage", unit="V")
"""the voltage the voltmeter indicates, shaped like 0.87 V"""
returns 11.5 V
